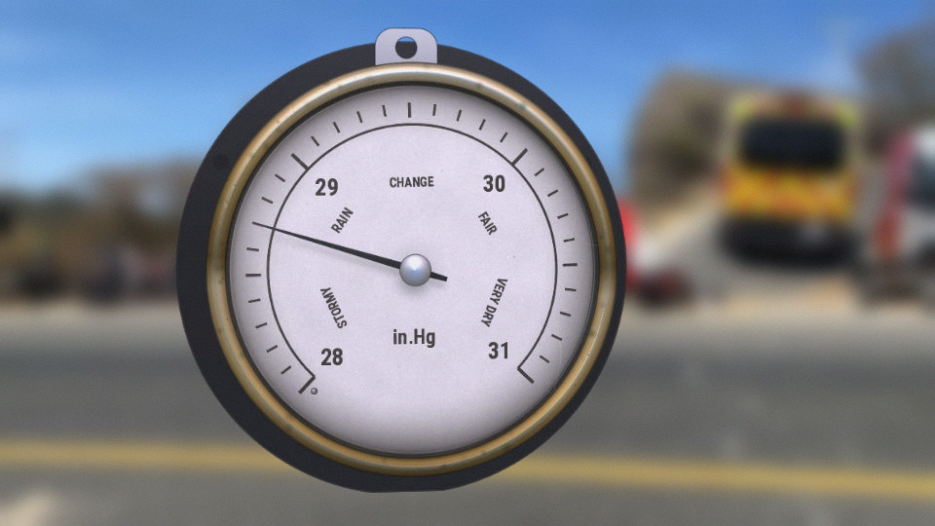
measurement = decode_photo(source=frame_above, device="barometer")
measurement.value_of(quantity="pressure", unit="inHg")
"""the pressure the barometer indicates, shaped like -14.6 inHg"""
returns 28.7 inHg
